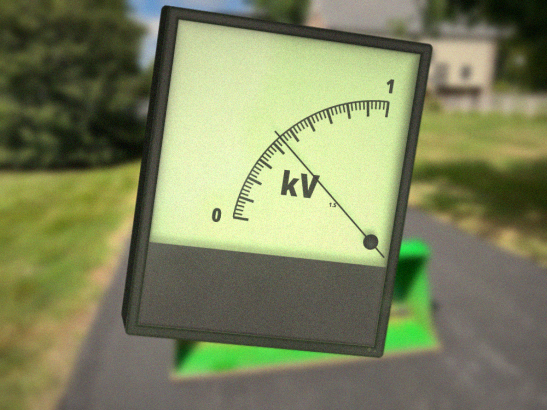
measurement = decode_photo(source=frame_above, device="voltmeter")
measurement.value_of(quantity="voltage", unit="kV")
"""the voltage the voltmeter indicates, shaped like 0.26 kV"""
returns 0.44 kV
